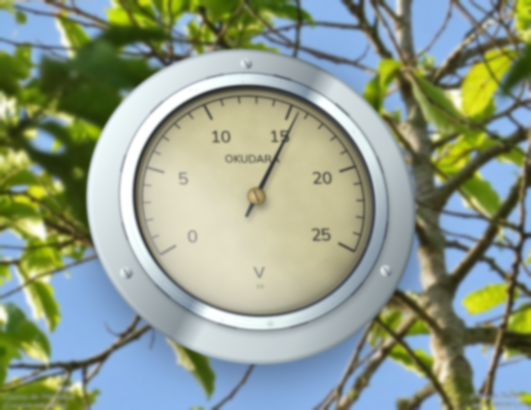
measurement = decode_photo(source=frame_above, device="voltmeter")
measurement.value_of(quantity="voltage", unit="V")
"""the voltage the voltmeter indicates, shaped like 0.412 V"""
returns 15.5 V
